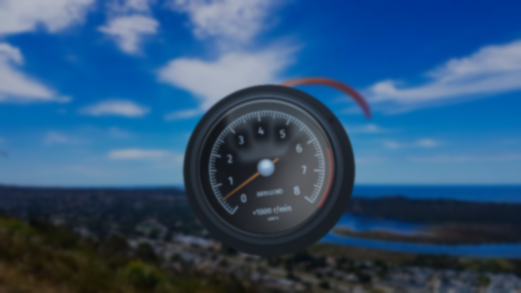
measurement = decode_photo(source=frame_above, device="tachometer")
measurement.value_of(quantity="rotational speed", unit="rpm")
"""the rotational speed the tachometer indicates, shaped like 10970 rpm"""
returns 500 rpm
